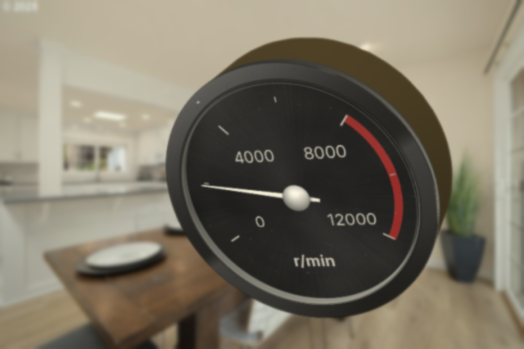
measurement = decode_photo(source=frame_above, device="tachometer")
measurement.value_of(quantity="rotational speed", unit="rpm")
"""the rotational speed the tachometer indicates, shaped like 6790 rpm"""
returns 2000 rpm
